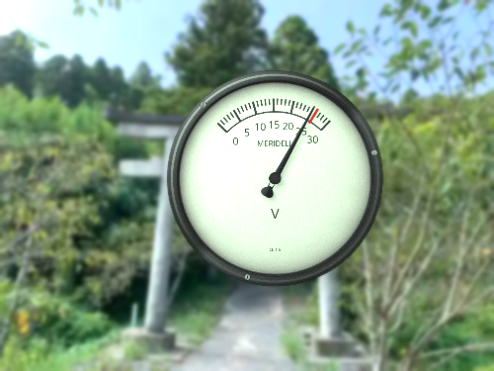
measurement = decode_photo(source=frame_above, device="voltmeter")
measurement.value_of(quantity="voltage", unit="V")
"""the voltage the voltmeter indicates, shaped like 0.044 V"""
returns 25 V
